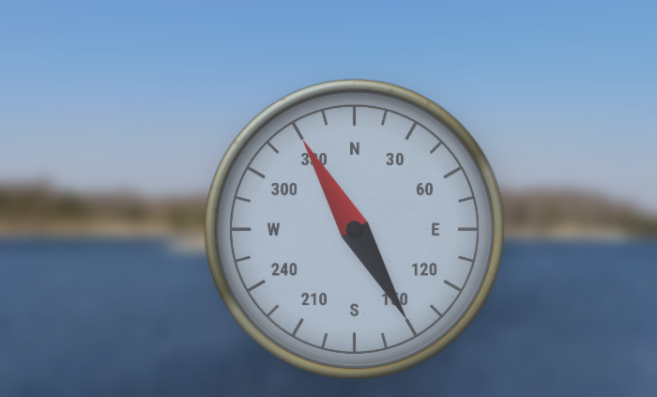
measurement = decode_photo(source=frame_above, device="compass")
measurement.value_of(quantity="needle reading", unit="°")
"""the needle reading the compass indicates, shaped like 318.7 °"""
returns 330 °
